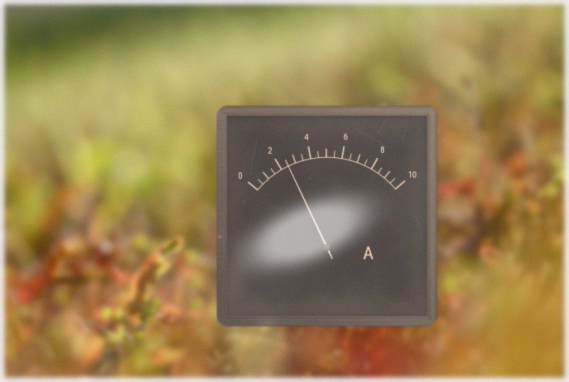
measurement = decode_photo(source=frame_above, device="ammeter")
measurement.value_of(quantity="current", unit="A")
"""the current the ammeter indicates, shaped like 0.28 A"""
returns 2.5 A
